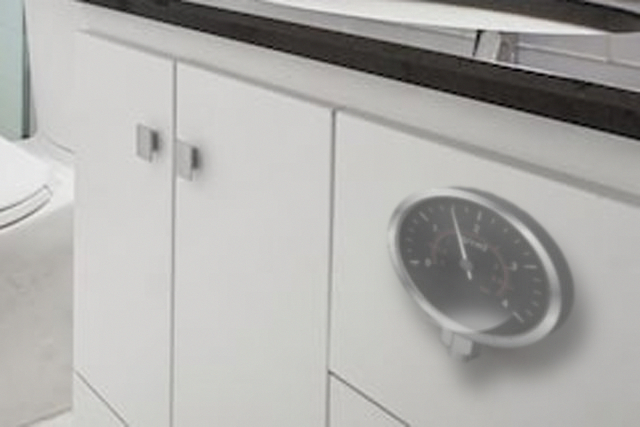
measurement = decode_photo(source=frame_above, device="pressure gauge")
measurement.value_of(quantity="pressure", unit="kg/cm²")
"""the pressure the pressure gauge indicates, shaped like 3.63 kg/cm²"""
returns 1.6 kg/cm²
